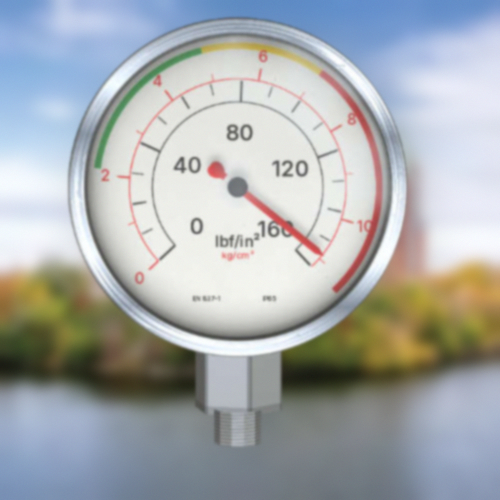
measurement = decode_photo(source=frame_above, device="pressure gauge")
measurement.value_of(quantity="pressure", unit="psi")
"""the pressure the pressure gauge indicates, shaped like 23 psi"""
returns 155 psi
